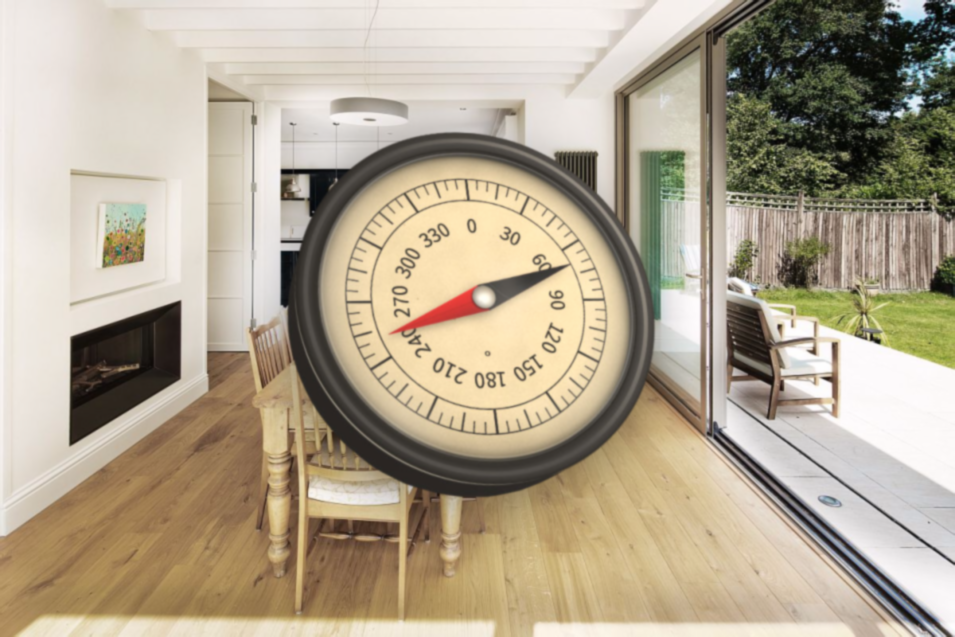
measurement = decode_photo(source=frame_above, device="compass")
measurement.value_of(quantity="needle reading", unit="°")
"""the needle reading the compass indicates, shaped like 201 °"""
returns 250 °
